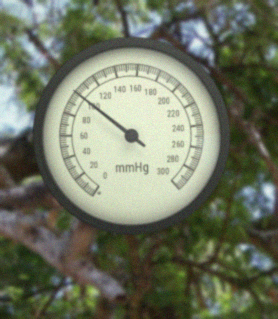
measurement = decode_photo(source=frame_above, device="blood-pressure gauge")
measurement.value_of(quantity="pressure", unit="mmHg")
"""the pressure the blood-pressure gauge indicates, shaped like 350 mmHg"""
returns 100 mmHg
